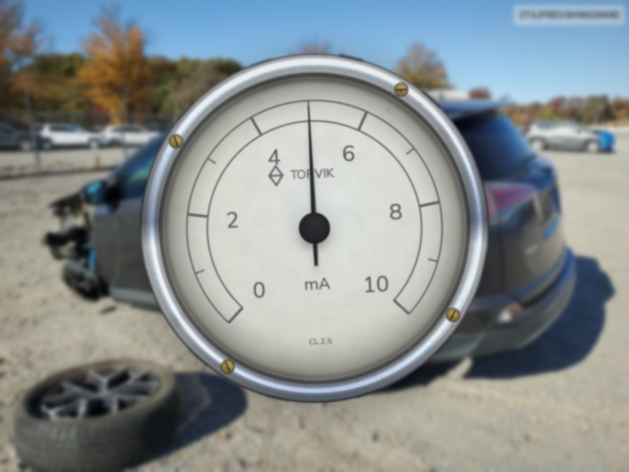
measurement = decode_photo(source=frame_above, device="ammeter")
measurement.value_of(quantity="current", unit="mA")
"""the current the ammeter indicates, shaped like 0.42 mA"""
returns 5 mA
